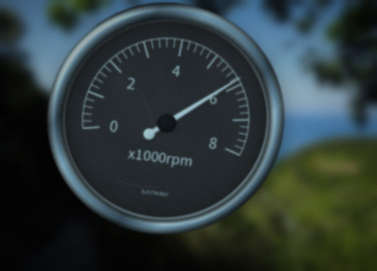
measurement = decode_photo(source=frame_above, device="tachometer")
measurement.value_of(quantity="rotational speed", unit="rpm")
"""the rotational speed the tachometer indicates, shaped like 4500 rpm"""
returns 5800 rpm
